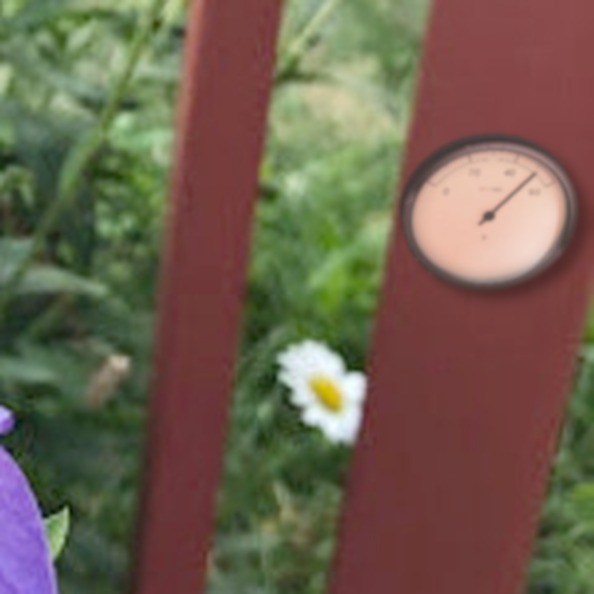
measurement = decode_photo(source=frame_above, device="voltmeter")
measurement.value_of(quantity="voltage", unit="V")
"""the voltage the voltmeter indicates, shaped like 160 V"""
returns 50 V
